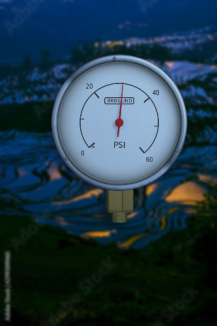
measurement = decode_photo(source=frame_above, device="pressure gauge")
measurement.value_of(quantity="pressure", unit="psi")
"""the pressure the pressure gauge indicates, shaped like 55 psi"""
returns 30 psi
